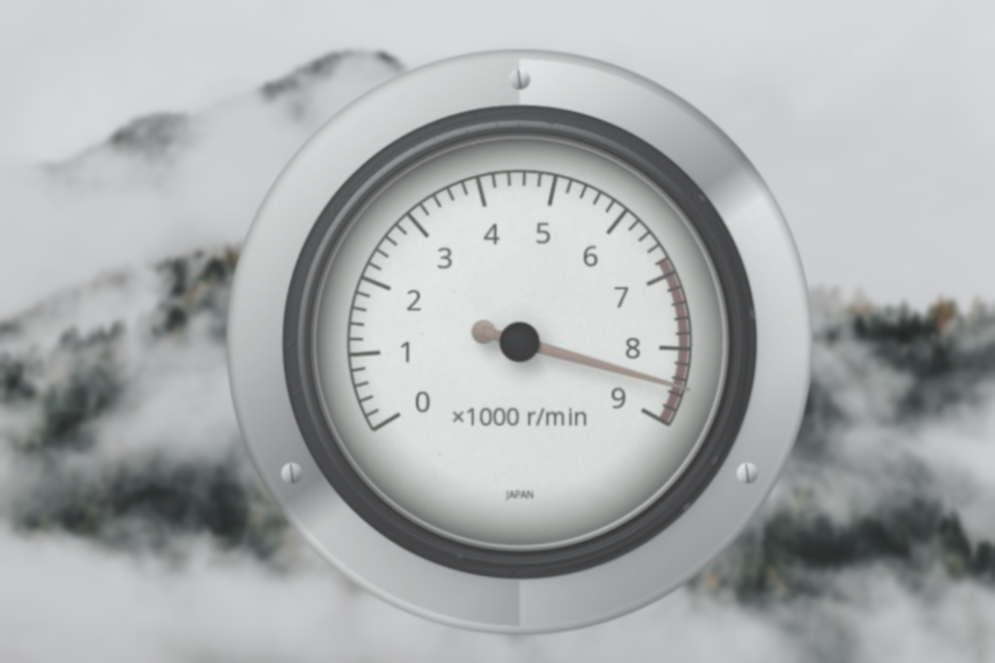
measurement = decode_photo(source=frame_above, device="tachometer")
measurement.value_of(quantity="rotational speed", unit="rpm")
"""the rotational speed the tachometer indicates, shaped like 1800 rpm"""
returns 8500 rpm
